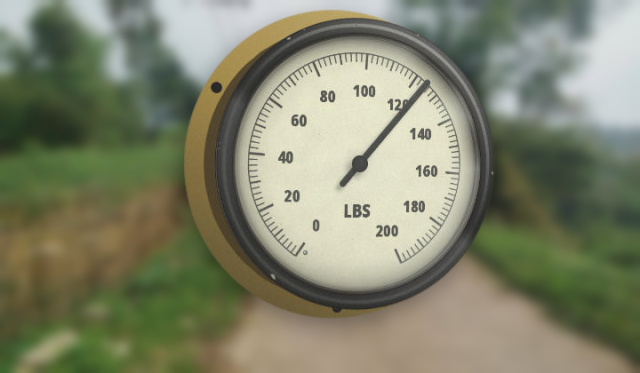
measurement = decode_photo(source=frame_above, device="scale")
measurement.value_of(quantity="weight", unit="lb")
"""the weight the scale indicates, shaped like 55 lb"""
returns 124 lb
